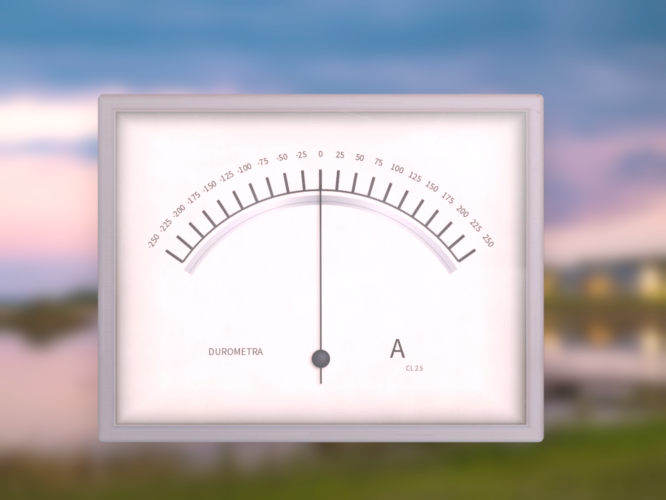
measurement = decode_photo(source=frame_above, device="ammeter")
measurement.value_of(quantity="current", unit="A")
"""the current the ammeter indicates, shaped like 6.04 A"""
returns 0 A
